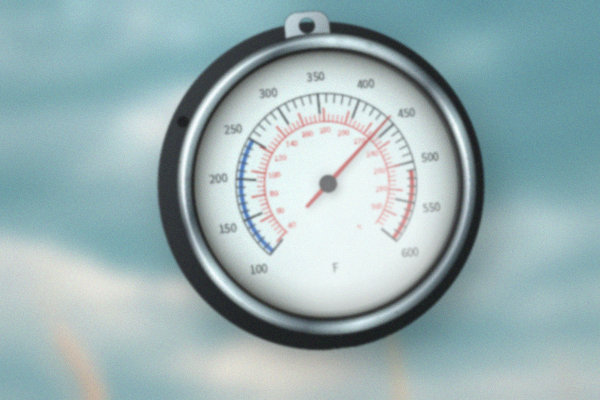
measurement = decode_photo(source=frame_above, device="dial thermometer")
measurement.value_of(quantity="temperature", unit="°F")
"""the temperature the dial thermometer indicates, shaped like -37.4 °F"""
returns 440 °F
